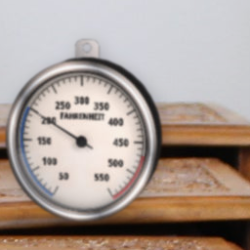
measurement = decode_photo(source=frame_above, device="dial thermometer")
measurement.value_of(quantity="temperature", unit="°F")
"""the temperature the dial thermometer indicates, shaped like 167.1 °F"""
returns 200 °F
